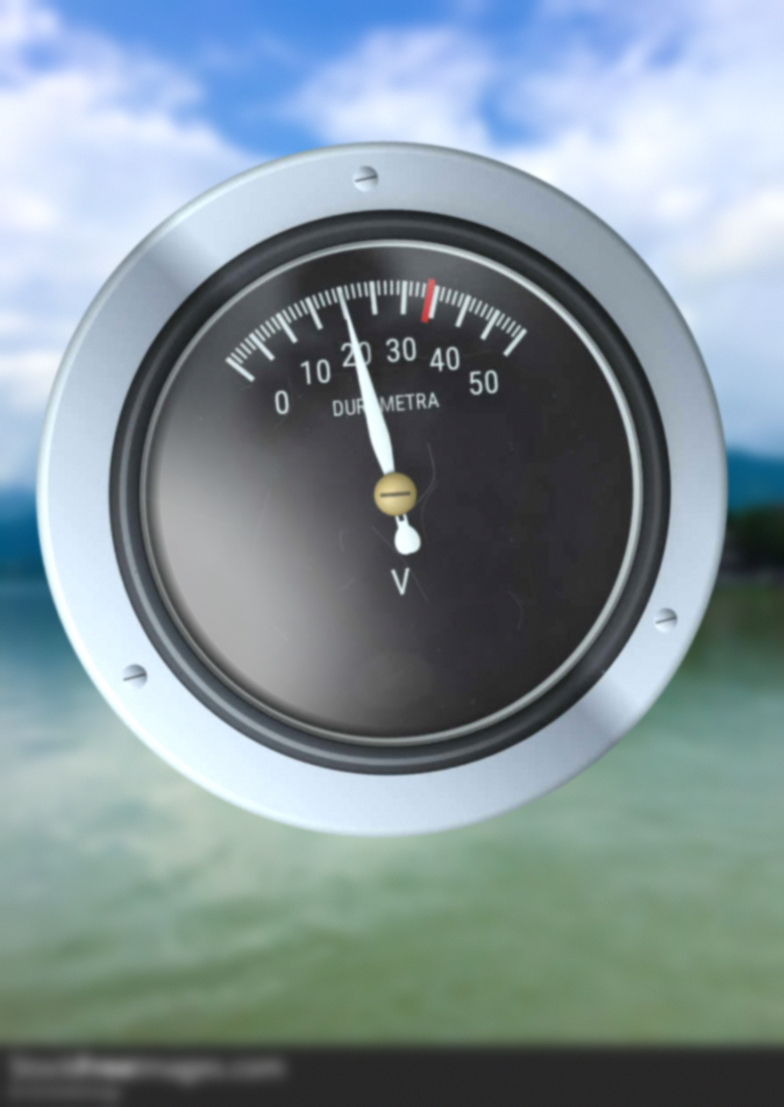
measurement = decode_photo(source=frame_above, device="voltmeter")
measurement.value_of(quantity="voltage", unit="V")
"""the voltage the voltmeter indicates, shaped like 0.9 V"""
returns 20 V
